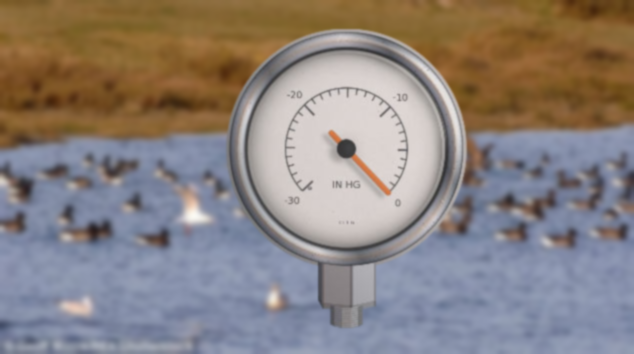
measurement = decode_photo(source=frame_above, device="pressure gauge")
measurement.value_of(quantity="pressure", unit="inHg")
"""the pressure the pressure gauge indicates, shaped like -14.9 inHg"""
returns 0 inHg
